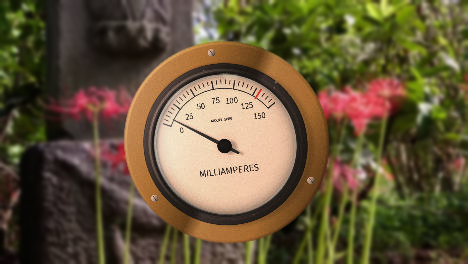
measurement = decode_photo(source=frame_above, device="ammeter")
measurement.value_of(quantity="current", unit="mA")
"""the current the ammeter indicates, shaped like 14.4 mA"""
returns 10 mA
